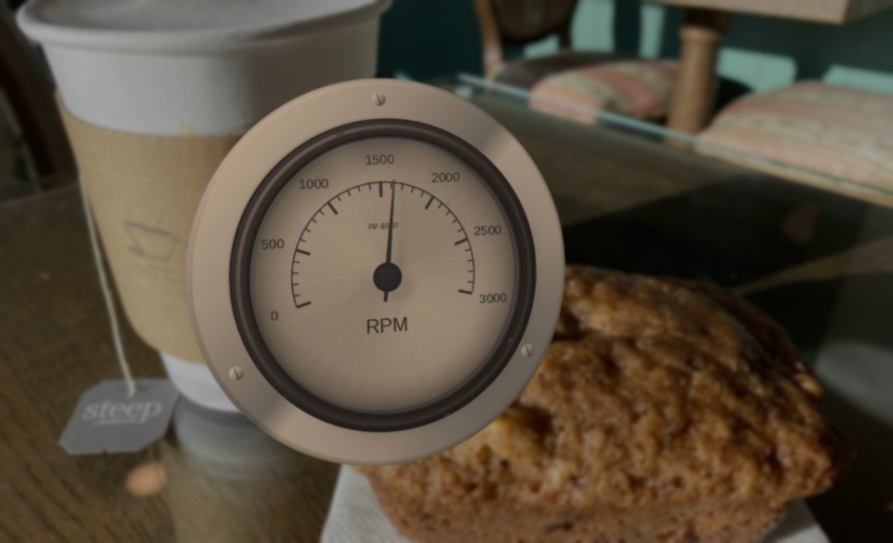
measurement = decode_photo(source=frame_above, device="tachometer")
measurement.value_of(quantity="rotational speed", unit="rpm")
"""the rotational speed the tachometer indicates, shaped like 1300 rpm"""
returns 1600 rpm
